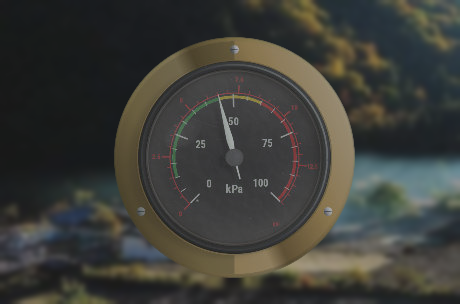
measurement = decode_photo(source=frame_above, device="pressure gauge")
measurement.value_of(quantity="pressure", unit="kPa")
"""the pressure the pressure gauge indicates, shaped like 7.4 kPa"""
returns 45 kPa
